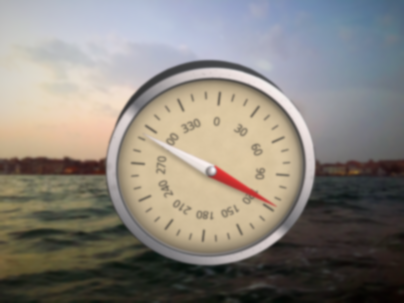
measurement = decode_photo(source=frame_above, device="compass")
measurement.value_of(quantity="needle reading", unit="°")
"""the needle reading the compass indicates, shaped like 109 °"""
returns 115 °
